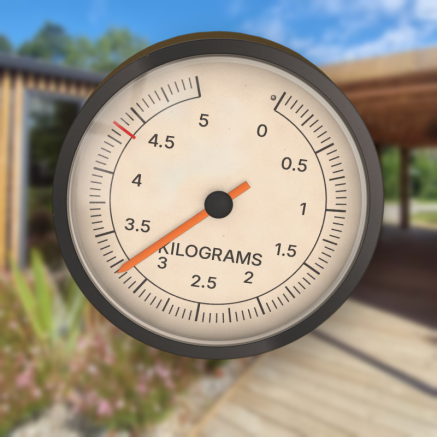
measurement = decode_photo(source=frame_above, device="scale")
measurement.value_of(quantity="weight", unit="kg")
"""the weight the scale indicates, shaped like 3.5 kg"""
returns 3.2 kg
